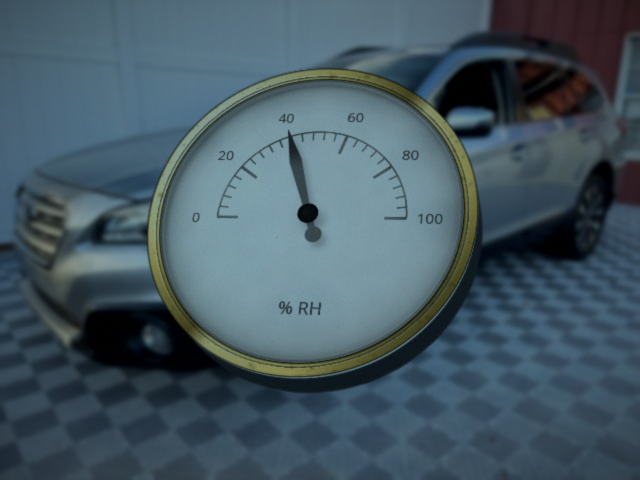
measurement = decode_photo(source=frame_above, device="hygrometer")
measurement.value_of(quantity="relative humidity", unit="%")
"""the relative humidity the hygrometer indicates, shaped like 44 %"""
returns 40 %
